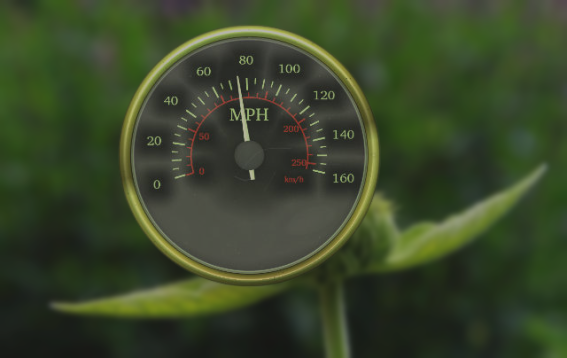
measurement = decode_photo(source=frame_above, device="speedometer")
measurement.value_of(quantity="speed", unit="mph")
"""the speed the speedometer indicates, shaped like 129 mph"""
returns 75 mph
